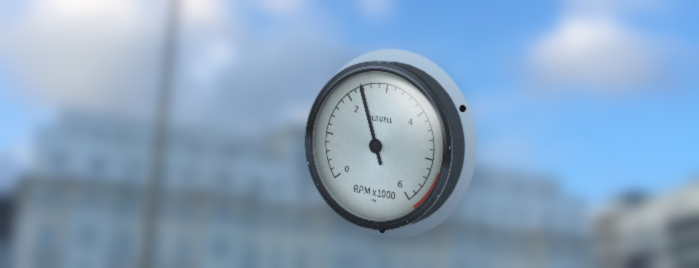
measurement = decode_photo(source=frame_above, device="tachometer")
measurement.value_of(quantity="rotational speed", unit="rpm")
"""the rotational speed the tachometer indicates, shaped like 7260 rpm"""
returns 2400 rpm
